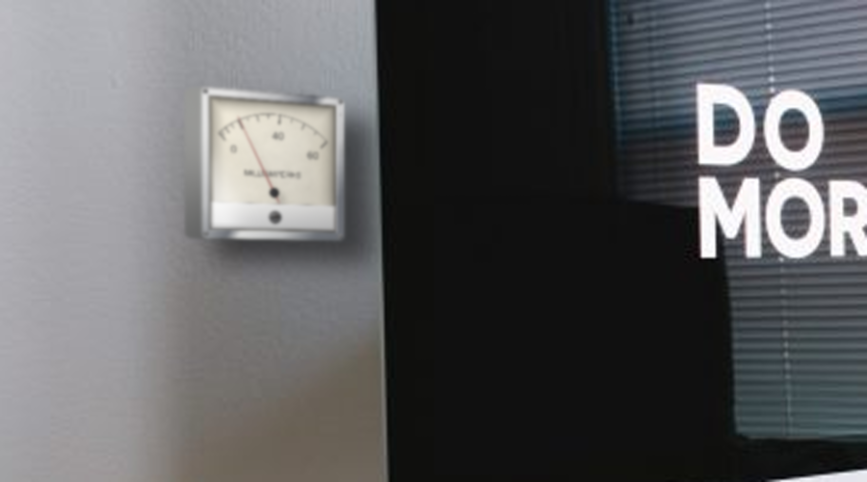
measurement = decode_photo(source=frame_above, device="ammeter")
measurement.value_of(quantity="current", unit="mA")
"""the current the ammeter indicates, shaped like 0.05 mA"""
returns 20 mA
